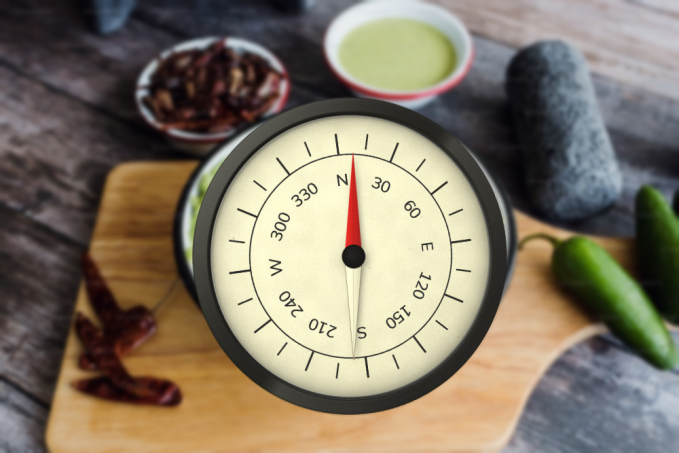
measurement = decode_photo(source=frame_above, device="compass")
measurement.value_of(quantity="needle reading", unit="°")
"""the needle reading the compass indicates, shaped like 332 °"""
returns 7.5 °
